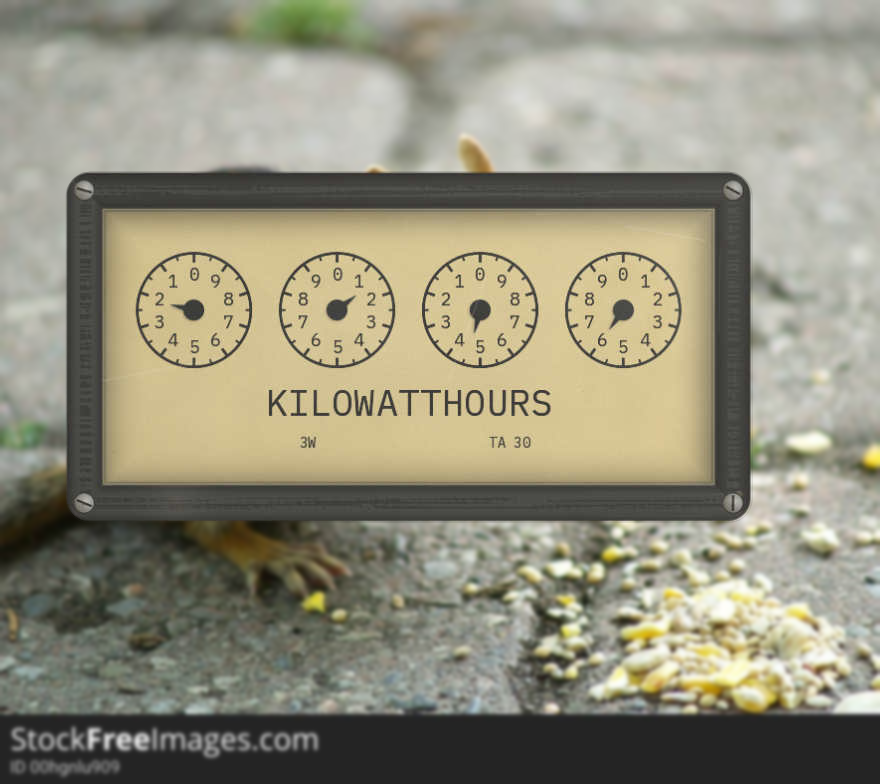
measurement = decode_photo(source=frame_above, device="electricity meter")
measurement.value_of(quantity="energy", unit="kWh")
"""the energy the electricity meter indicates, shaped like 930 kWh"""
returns 2146 kWh
